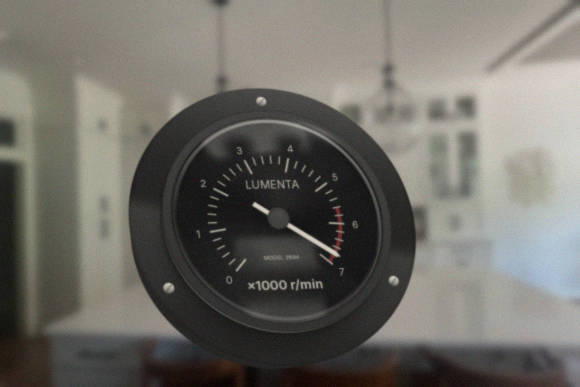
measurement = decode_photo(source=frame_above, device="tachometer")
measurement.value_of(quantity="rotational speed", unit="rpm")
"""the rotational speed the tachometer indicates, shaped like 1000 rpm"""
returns 6800 rpm
